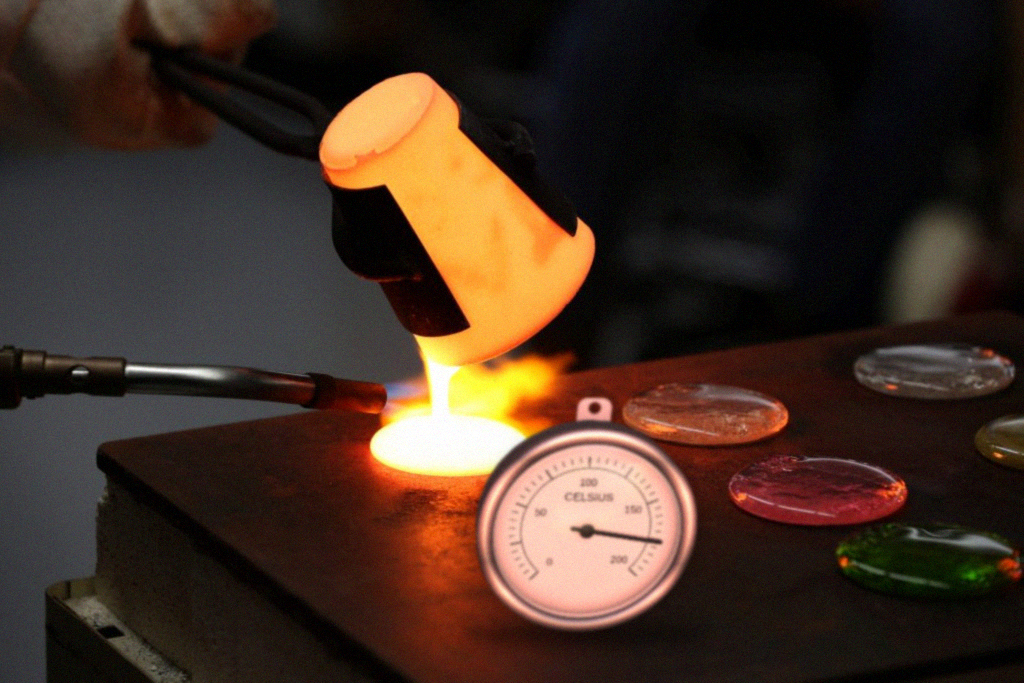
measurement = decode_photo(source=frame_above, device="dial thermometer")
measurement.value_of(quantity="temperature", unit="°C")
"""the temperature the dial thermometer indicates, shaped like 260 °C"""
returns 175 °C
